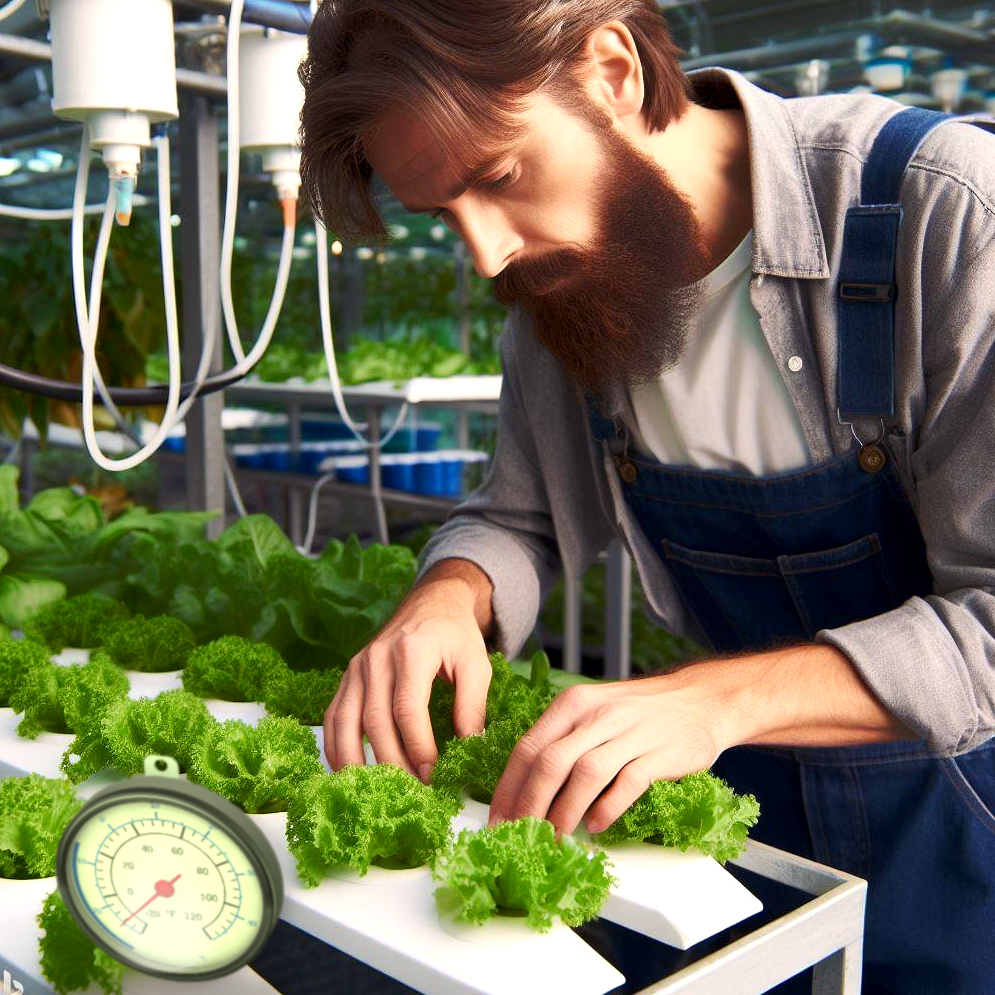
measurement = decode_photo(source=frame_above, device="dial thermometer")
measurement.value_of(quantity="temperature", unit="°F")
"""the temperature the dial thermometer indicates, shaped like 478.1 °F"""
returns -12 °F
